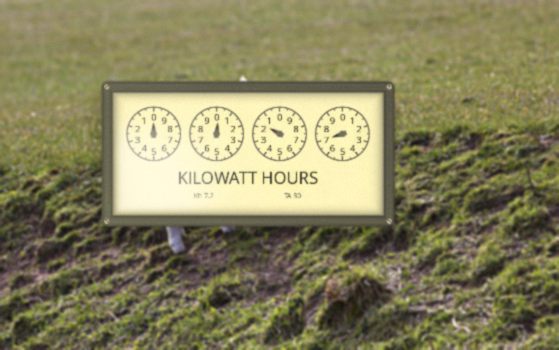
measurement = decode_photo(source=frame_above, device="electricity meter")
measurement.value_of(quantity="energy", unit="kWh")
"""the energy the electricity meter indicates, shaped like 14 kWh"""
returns 17 kWh
